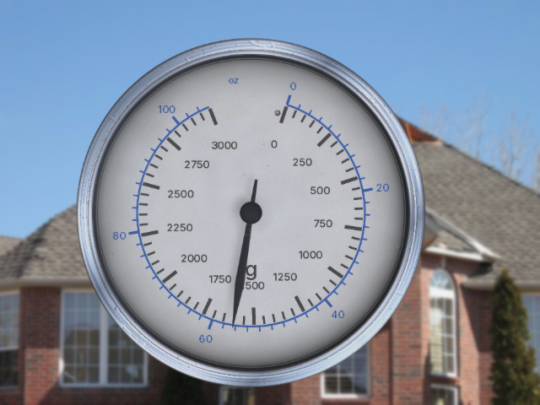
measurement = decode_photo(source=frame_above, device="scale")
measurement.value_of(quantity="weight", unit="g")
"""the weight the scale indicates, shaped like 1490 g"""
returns 1600 g
